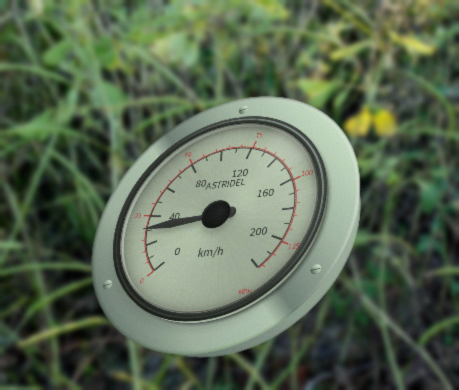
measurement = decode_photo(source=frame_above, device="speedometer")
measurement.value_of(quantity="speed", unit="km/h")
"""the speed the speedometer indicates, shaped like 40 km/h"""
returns 30 km/h
